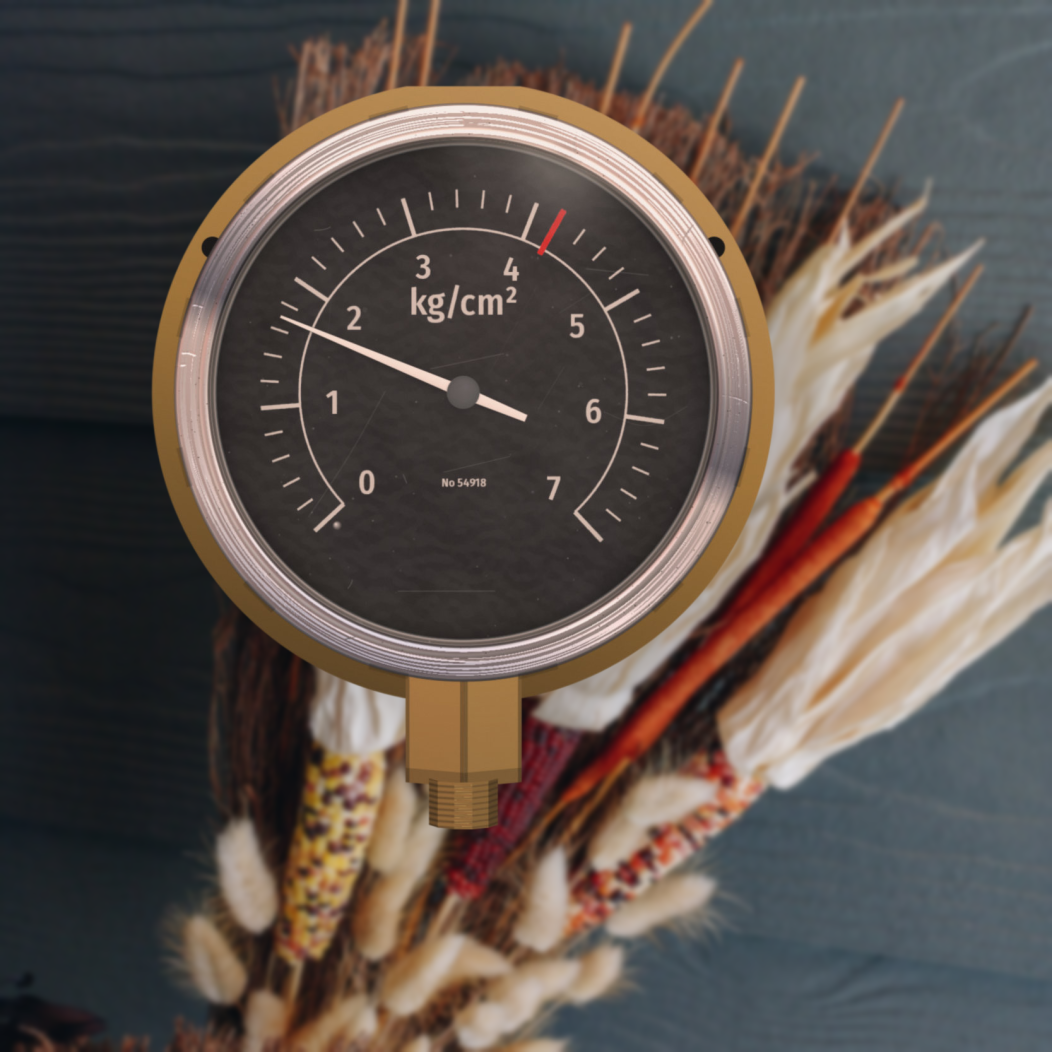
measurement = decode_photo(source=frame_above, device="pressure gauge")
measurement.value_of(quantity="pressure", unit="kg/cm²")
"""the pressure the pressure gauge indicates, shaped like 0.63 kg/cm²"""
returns 1.7 kg/cm²
